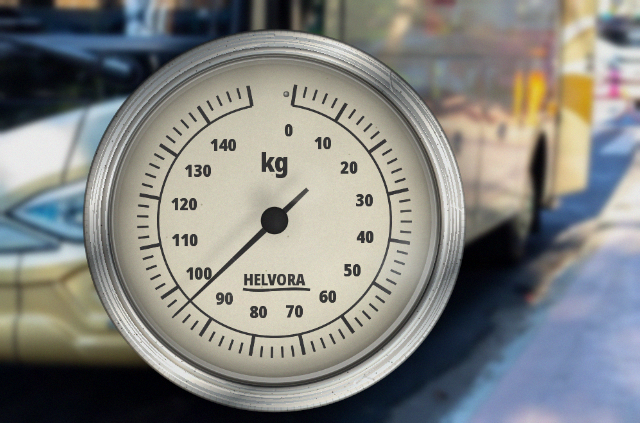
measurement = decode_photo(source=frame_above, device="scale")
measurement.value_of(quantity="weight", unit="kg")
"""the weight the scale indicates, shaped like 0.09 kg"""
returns 96 kg
